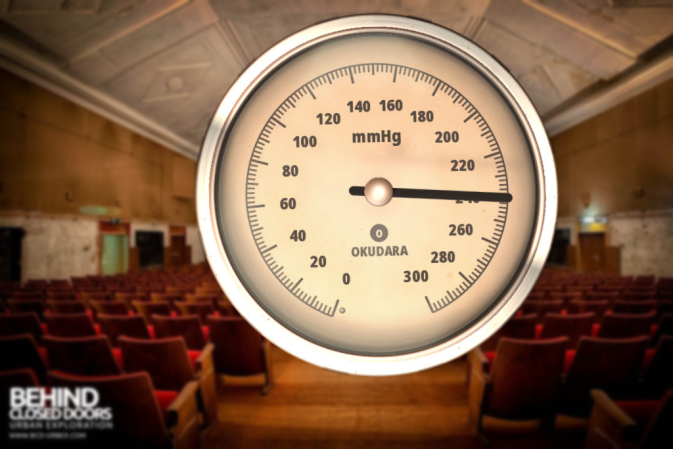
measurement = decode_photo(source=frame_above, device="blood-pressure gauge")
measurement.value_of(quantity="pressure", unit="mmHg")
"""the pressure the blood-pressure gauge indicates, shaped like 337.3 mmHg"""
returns 240 mmHg
